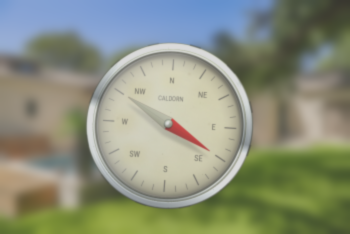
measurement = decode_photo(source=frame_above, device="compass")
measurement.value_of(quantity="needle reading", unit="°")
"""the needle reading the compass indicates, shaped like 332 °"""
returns 120 °
